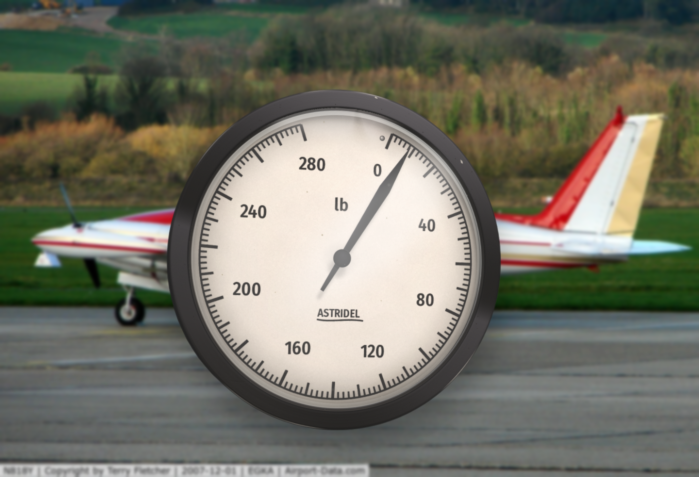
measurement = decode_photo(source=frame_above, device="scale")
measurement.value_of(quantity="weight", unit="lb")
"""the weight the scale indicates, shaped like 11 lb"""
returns 8 lb
